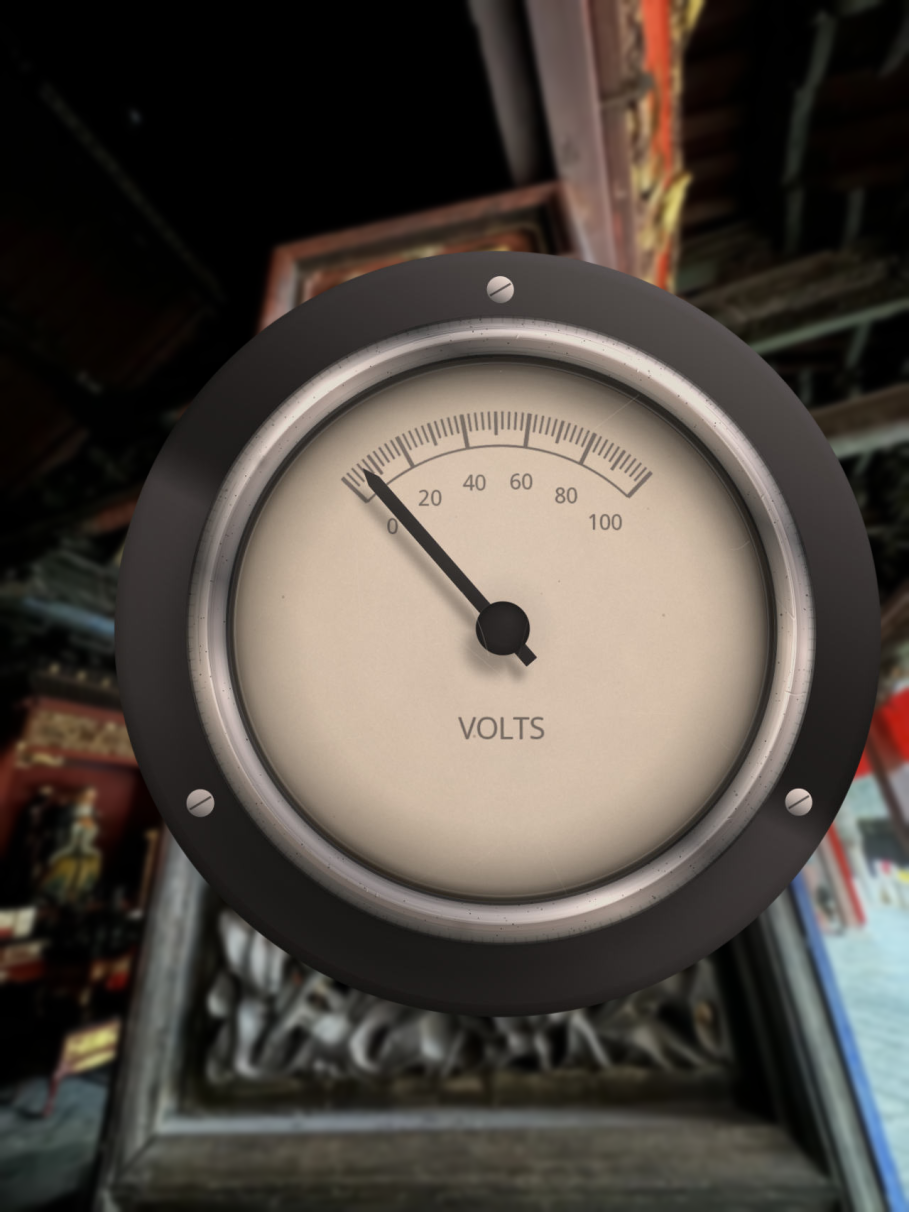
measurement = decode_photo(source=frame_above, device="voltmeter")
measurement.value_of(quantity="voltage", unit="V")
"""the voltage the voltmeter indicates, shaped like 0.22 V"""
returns 6 V
